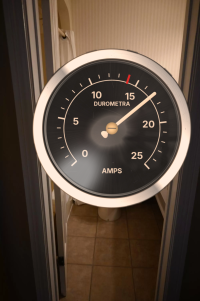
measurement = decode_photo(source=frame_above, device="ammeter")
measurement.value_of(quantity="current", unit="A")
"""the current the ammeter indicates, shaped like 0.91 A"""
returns 17 A
